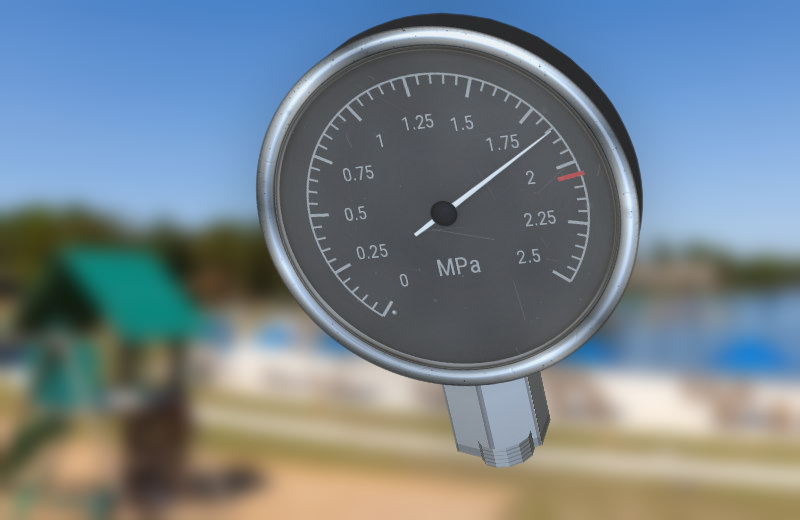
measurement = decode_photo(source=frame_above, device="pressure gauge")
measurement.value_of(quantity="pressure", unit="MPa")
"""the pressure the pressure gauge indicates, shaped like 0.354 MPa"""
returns 1.85 MPa
